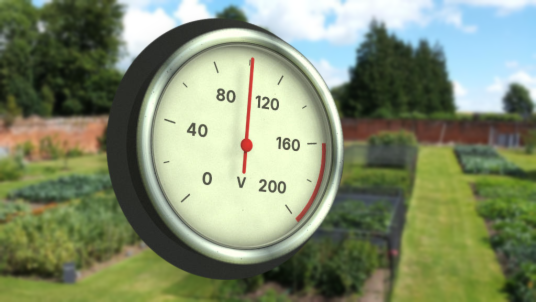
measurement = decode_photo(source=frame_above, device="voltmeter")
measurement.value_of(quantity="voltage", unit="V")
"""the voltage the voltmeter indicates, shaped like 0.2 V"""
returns 100 V
